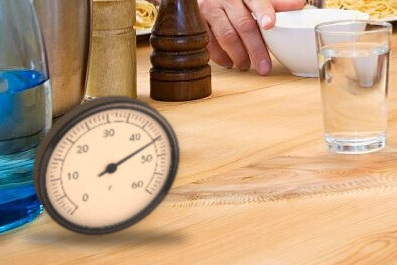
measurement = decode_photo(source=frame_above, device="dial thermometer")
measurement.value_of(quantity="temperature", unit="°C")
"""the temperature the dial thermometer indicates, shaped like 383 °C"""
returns 45 °C
